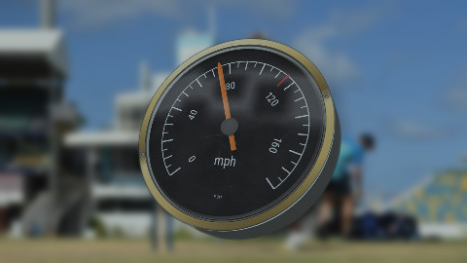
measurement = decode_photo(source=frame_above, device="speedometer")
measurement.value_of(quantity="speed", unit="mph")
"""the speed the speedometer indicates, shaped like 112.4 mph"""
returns 75 mph
